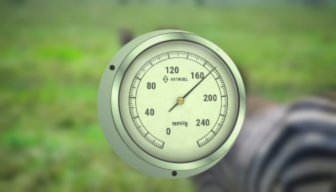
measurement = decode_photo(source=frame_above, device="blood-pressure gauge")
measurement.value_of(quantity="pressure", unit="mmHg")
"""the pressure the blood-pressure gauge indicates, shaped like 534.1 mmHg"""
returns 170 mmHg
